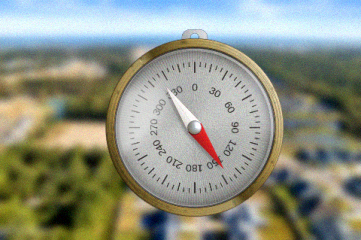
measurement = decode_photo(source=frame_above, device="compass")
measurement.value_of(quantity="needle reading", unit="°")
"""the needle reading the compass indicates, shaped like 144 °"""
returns 145 °
